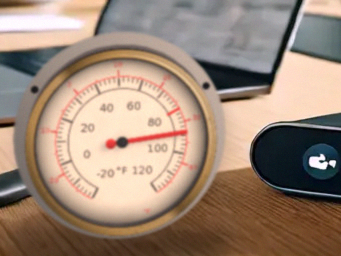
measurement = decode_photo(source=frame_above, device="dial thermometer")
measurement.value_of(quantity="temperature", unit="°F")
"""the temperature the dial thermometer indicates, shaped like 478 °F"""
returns 90 °F
